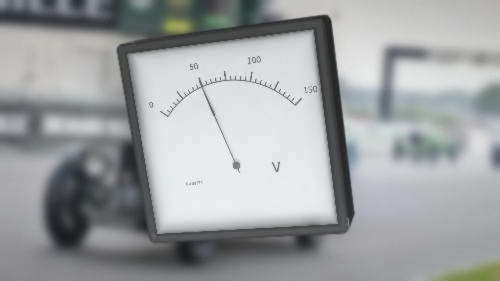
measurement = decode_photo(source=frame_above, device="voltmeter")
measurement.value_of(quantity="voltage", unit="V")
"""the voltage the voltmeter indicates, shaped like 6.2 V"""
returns 50 V
